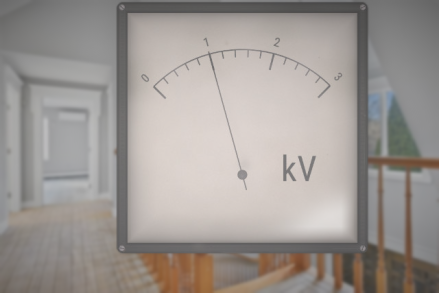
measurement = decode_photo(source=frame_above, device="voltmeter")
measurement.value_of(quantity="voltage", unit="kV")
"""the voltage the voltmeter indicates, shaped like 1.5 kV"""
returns 1 kV
